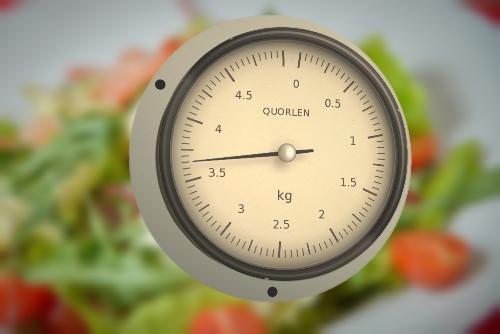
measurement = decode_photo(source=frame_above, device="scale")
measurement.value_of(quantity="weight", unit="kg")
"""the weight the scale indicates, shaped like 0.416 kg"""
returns 3.65 kg
